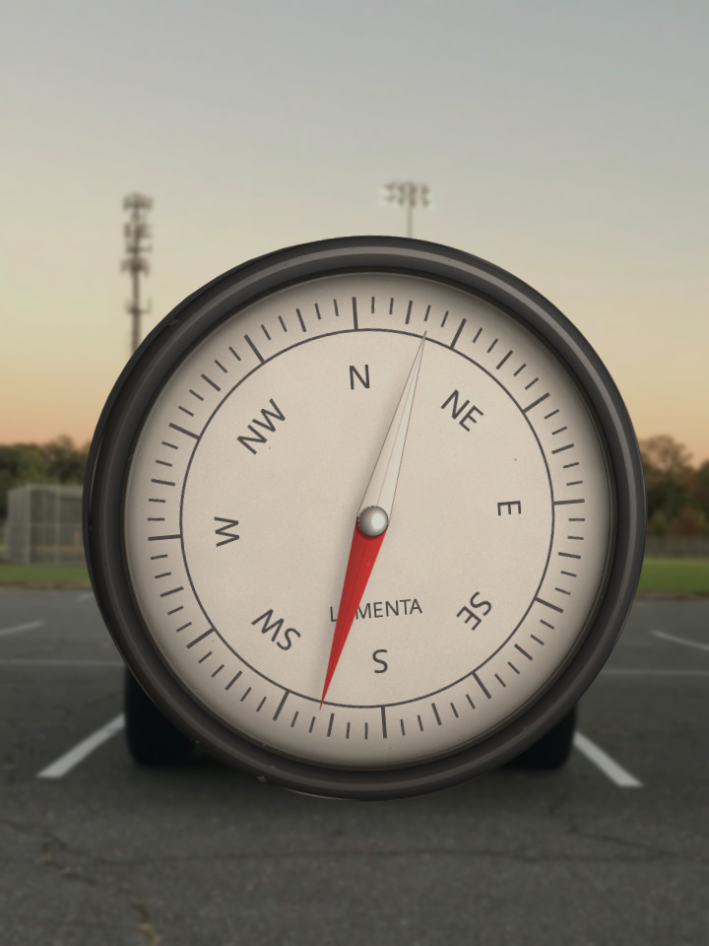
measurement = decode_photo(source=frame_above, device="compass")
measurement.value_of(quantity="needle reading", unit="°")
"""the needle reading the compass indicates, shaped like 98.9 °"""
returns 200 °
